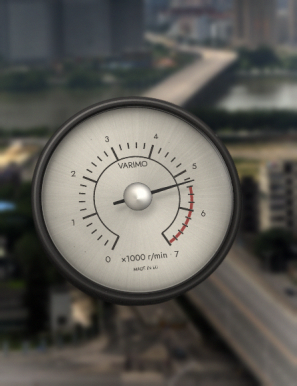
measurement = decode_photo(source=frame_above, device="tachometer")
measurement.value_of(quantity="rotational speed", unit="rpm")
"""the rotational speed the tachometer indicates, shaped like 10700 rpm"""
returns 5300 rpm
